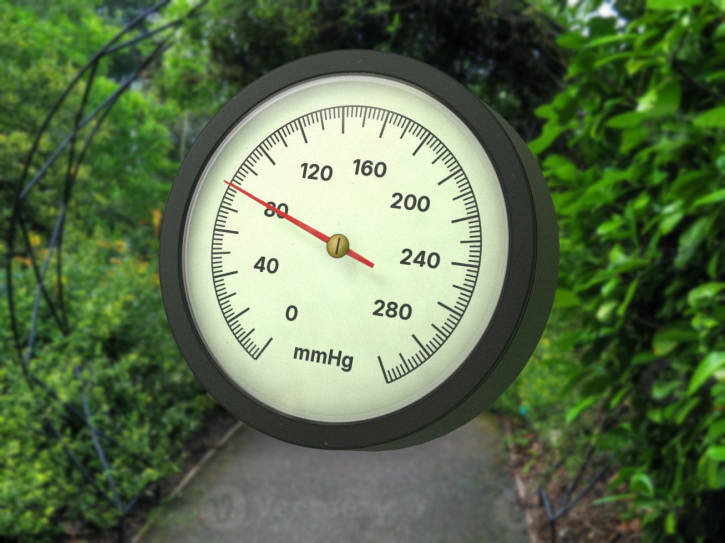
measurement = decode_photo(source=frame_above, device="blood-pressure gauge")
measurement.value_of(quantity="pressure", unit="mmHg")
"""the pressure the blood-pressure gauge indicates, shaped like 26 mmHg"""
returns 80 mmHg
